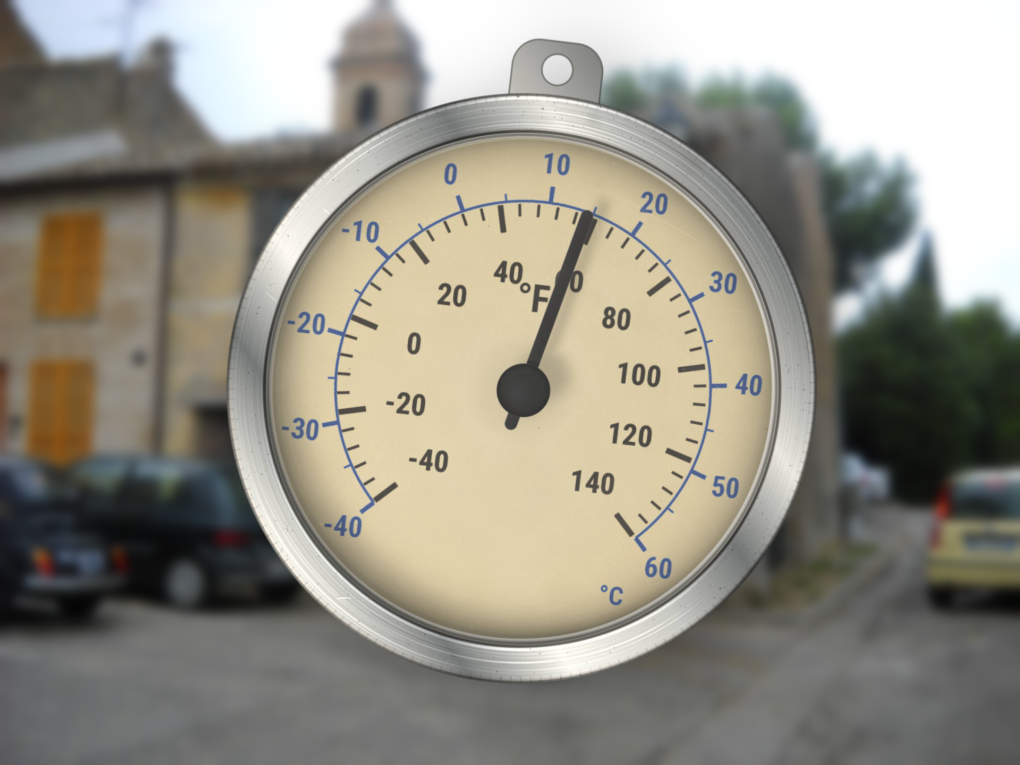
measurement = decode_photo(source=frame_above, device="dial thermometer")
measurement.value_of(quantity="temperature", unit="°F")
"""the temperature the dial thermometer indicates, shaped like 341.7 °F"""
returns 58 °F
